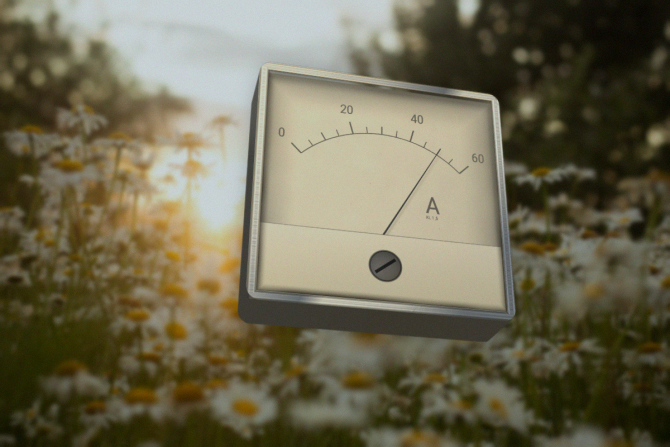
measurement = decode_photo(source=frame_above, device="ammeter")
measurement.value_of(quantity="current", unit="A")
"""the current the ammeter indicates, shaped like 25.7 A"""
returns 50 A
